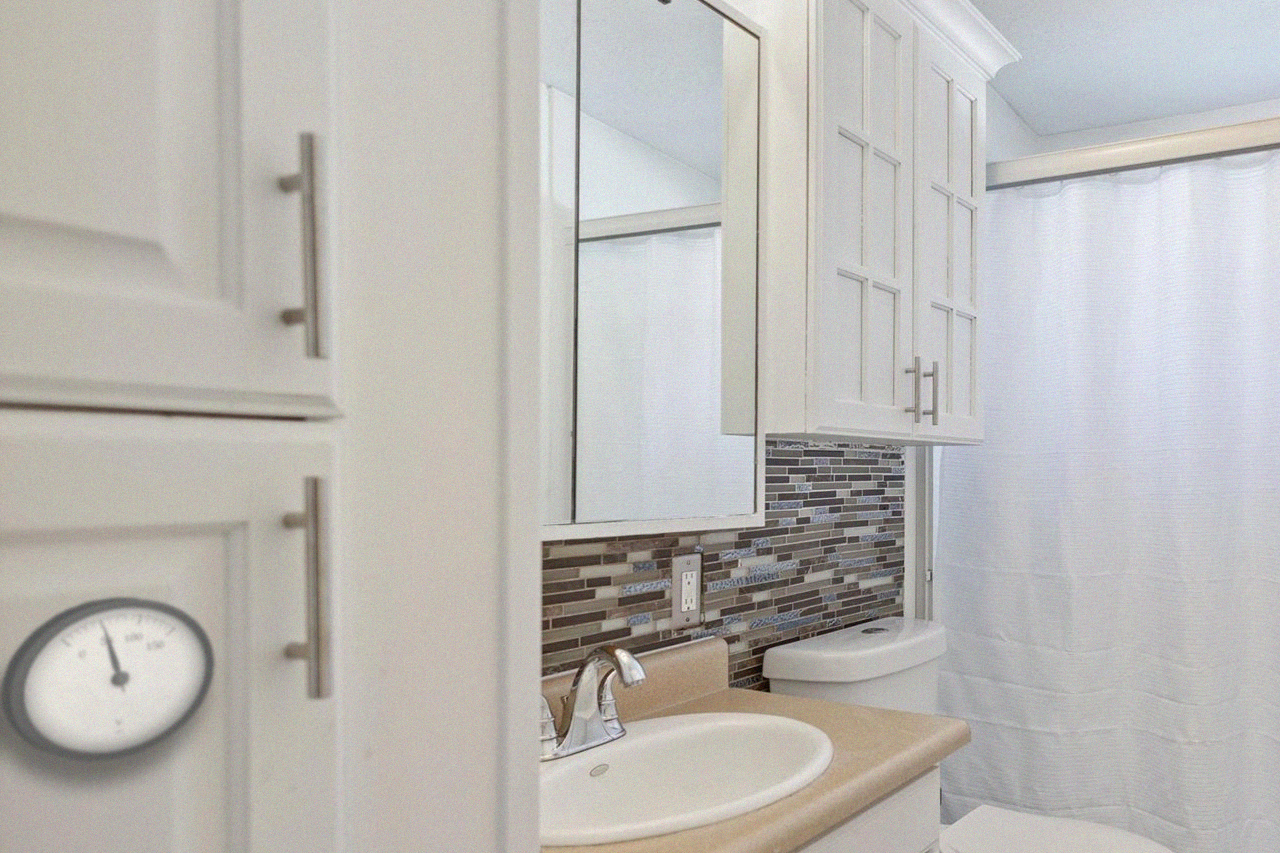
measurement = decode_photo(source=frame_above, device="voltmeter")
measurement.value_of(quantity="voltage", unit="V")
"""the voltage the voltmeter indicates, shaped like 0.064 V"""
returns 50 V
